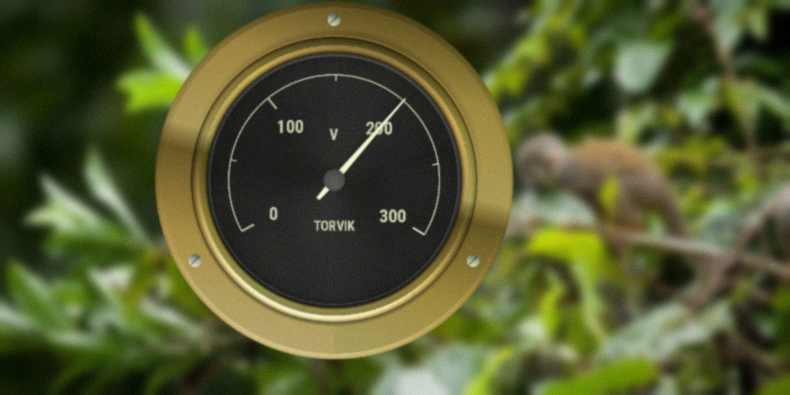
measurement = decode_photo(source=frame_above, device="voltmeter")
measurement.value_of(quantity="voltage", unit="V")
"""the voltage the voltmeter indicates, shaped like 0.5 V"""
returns 200 V
